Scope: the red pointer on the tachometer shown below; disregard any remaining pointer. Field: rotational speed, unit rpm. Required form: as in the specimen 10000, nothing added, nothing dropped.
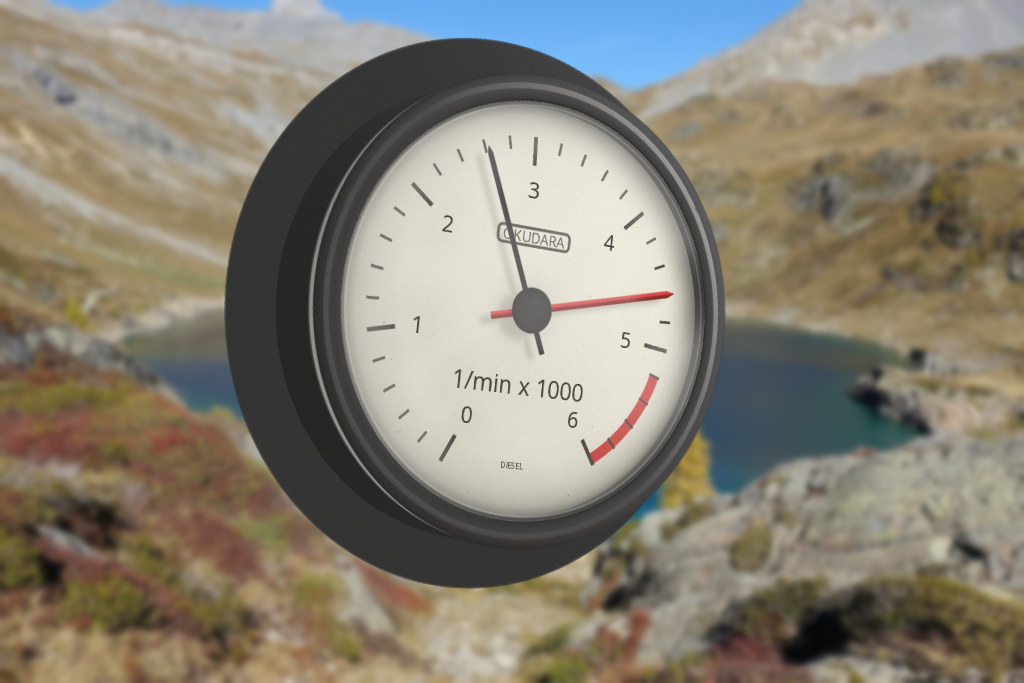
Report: 4600
